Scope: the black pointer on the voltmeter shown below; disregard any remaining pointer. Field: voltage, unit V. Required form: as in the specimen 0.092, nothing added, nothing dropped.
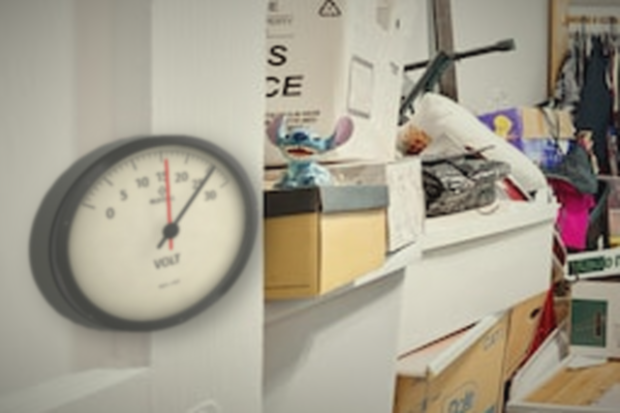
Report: 25
